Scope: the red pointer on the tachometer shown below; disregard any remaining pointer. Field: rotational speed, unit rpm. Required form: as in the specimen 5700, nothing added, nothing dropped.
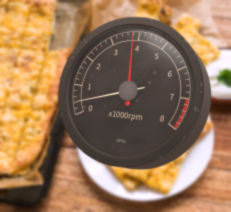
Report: 3800
